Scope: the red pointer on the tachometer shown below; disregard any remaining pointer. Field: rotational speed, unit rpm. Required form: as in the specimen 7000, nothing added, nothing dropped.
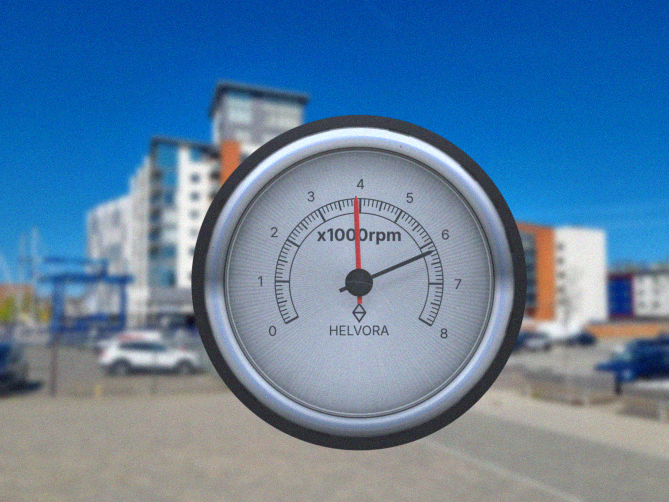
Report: 3900
